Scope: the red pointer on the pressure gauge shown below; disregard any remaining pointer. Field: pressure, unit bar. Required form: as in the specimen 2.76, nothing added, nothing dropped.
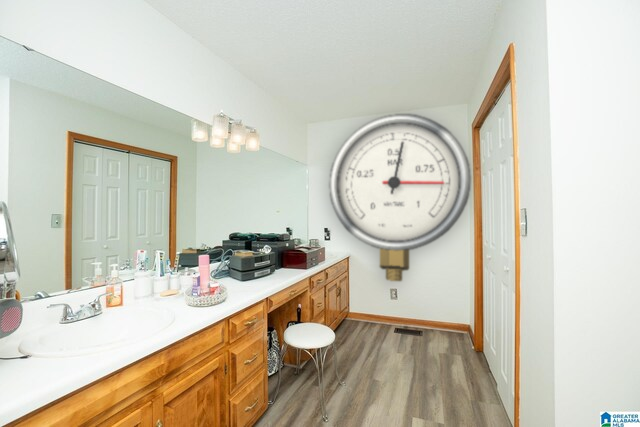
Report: 0.85
